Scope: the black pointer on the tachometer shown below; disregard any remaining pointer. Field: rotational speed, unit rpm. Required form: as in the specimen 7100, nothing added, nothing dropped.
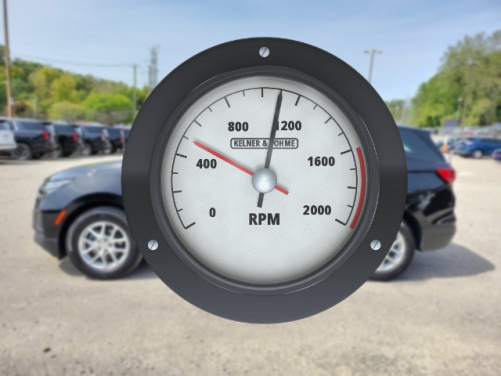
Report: 1100
